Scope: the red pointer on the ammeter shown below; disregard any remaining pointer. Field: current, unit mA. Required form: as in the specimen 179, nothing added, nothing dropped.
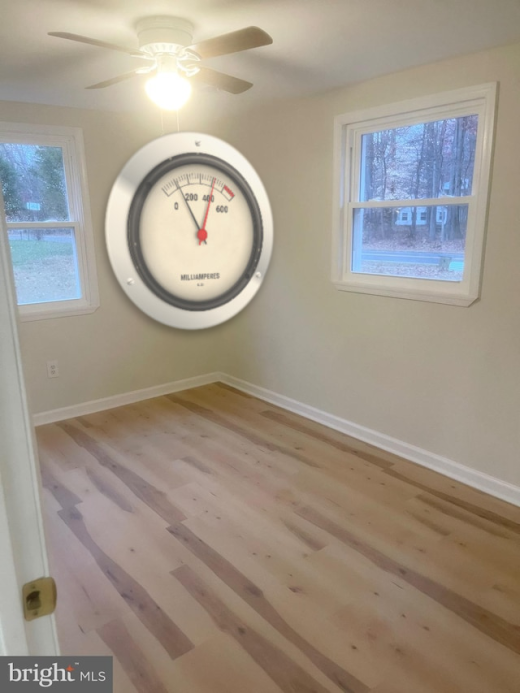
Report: 400
